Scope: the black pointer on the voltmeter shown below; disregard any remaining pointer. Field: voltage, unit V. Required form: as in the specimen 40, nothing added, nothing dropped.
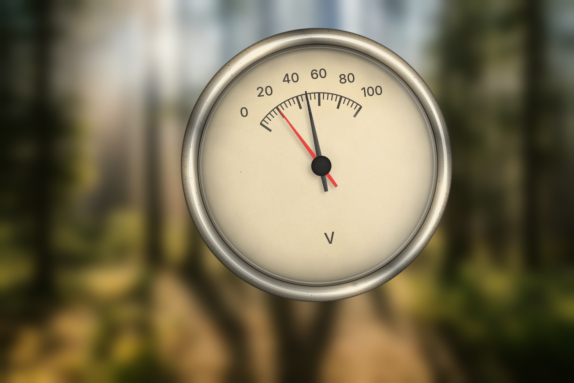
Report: 48
